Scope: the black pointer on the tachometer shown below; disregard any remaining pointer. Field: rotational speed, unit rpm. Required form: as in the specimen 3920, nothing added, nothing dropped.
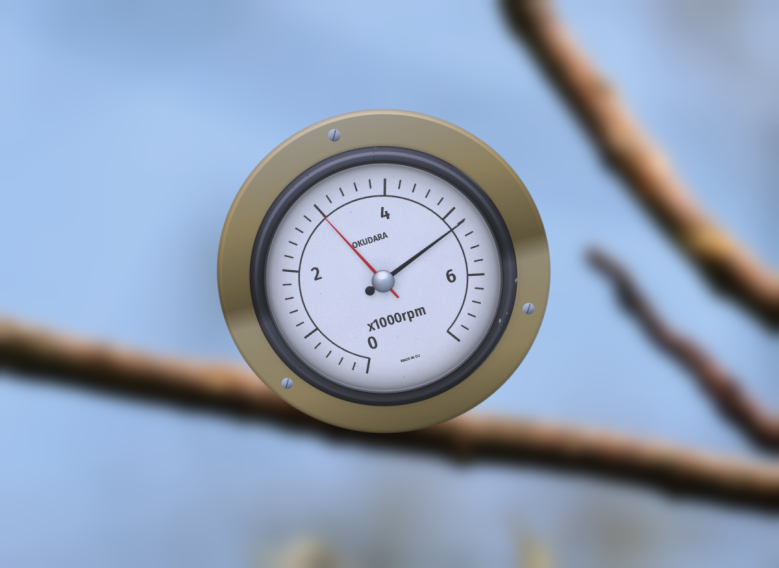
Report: 5200
